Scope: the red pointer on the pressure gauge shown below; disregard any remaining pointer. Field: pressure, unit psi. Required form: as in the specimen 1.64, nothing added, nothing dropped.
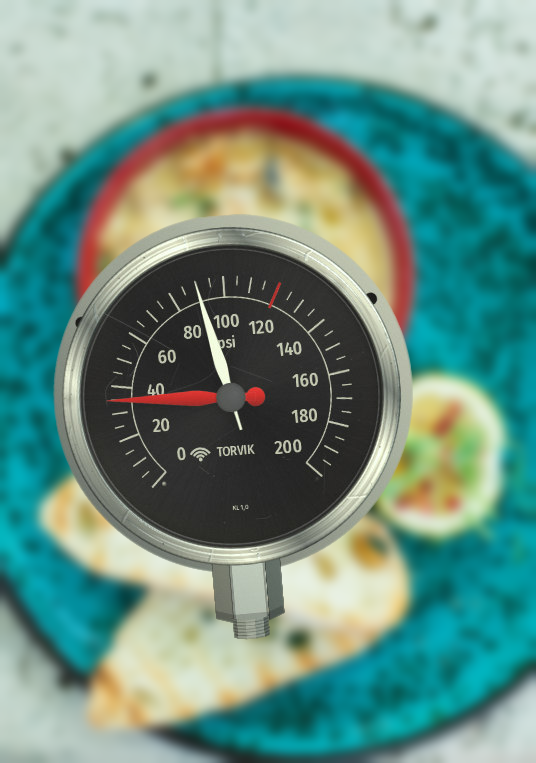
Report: 35
